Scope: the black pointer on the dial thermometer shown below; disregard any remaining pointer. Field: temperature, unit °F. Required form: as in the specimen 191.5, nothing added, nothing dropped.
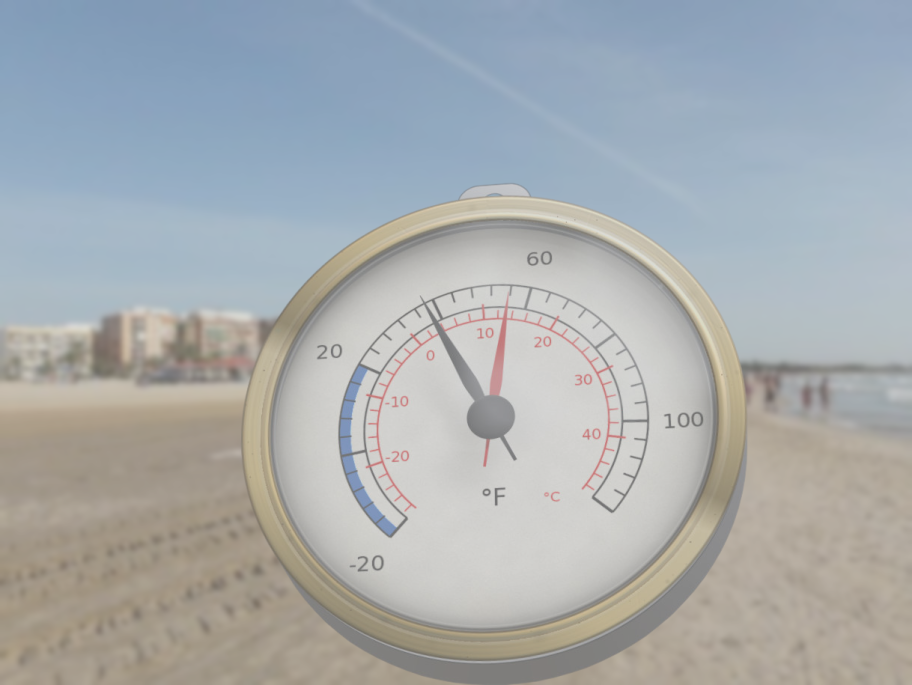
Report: 38
